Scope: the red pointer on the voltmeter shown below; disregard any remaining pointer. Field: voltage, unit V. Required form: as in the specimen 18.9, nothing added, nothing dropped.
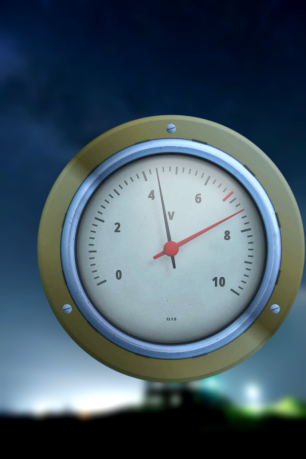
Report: 7.4
